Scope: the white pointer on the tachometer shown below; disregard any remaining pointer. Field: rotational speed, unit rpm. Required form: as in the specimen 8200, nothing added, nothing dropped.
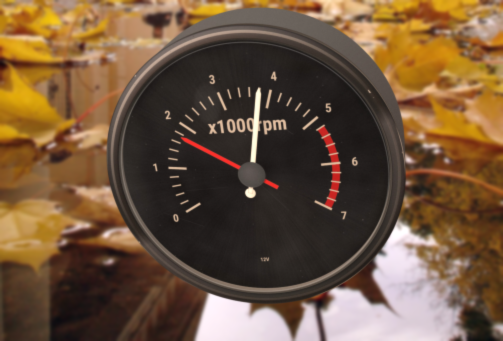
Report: 3800
